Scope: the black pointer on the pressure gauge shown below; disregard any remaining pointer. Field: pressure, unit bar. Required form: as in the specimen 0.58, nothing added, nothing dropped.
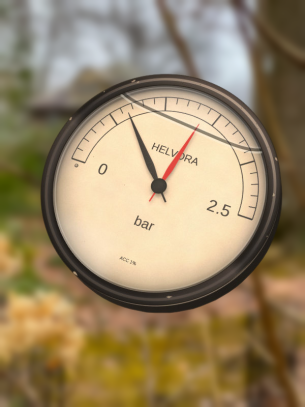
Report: 0.65
